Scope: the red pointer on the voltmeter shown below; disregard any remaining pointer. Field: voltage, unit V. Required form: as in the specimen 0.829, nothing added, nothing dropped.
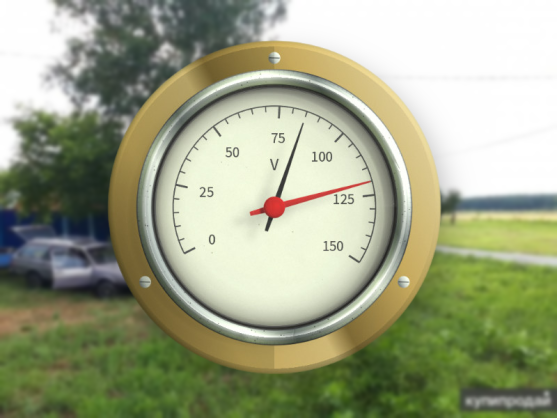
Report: 120
